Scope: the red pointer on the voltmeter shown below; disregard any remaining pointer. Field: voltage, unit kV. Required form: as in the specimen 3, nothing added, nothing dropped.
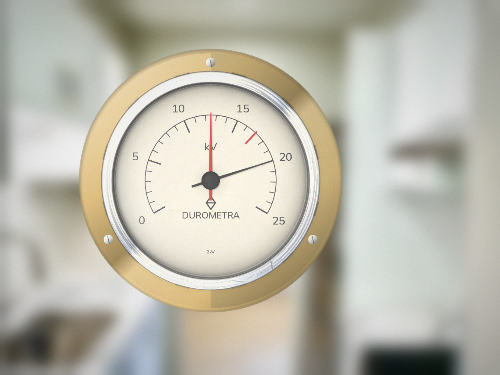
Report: 12.5
